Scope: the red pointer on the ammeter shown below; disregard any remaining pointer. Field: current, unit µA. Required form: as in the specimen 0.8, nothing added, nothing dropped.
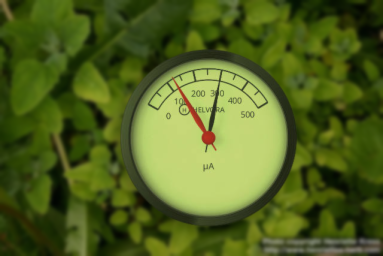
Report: 125
